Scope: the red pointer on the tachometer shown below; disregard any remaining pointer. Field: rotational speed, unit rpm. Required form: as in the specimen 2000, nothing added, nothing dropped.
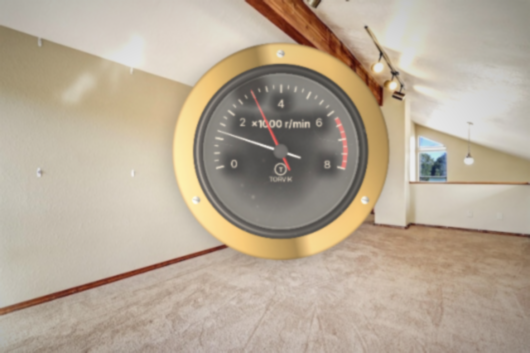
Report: 3000
